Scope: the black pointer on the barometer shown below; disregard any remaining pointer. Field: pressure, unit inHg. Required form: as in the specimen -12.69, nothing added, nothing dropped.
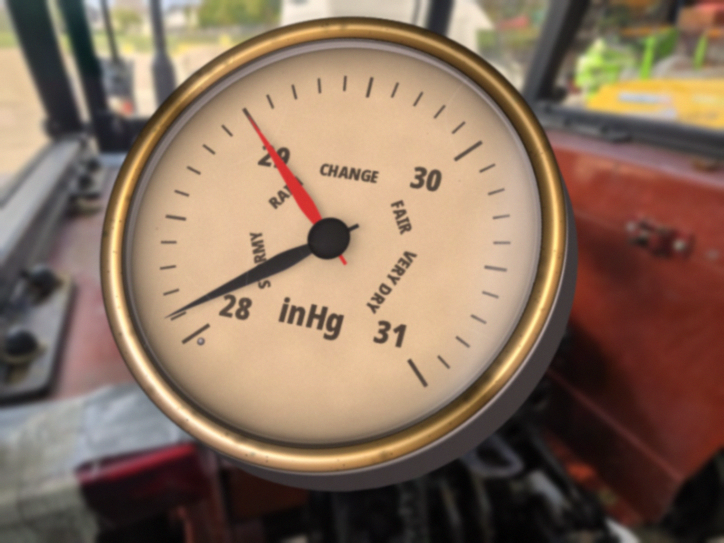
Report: 28.1
